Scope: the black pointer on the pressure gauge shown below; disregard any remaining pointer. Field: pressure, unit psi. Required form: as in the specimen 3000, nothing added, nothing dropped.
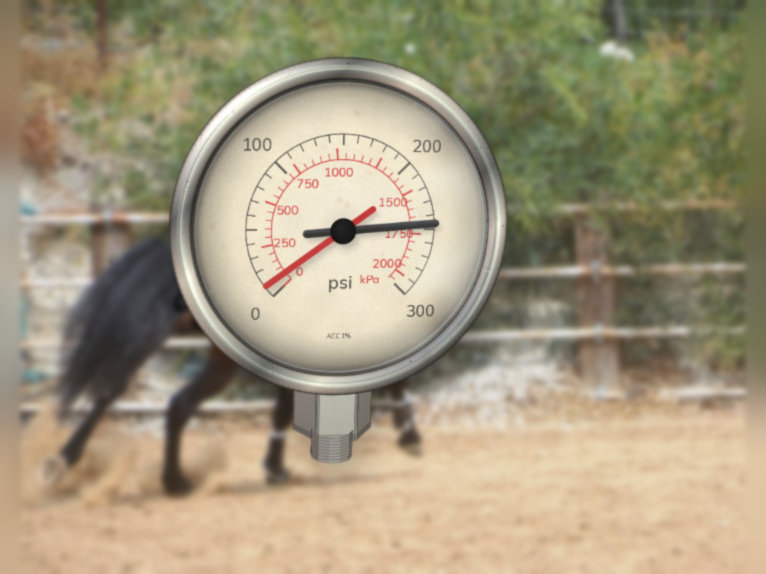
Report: 245
